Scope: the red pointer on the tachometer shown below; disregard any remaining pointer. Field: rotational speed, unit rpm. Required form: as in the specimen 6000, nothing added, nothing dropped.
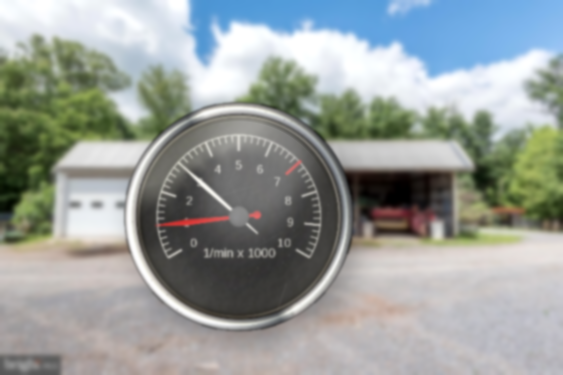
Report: 1000
